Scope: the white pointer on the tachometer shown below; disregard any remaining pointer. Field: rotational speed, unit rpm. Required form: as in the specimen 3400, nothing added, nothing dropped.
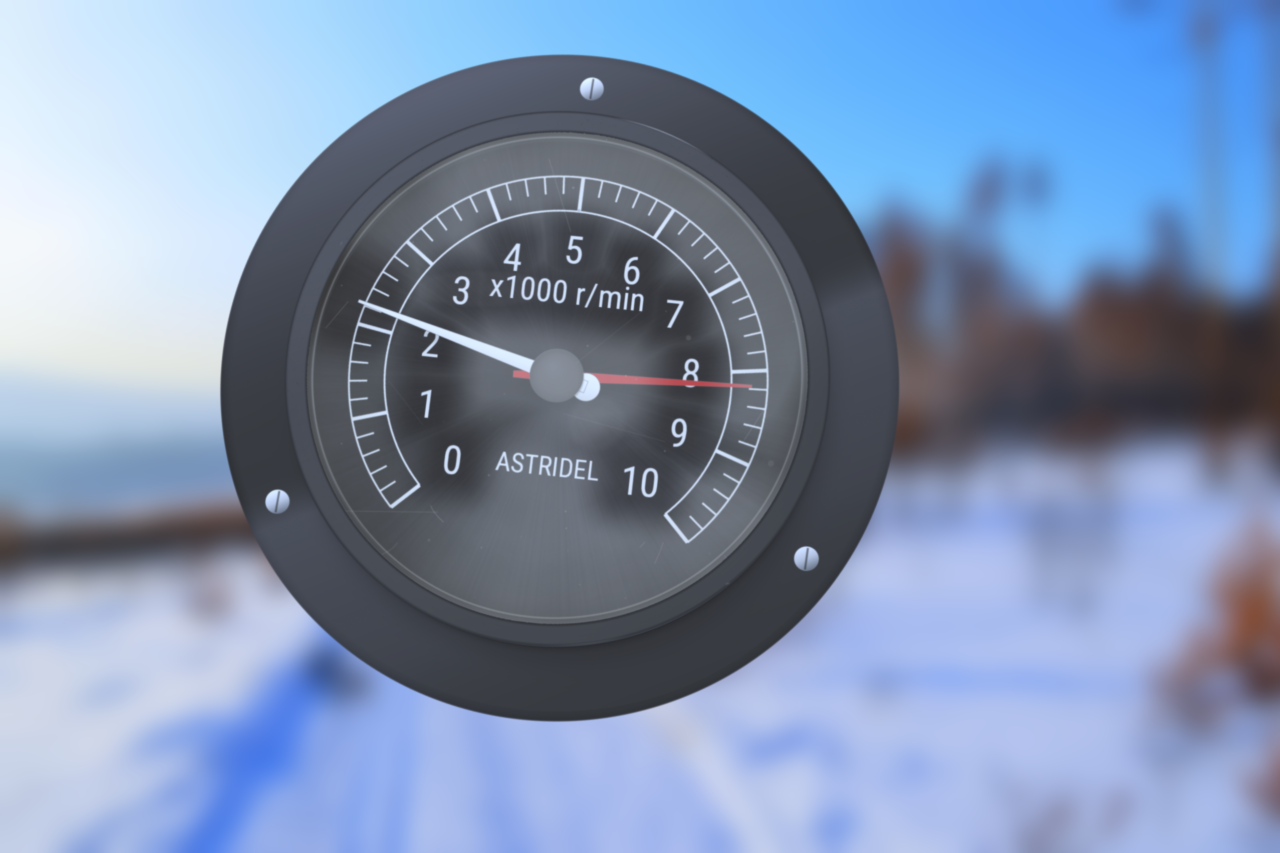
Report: 2200
